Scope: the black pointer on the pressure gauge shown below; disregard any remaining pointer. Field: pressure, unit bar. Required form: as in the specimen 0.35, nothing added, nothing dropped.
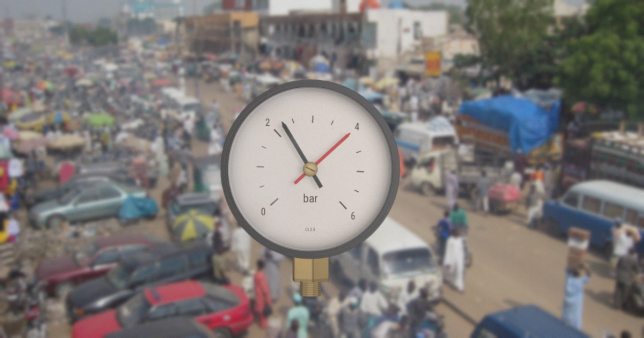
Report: 2.25
